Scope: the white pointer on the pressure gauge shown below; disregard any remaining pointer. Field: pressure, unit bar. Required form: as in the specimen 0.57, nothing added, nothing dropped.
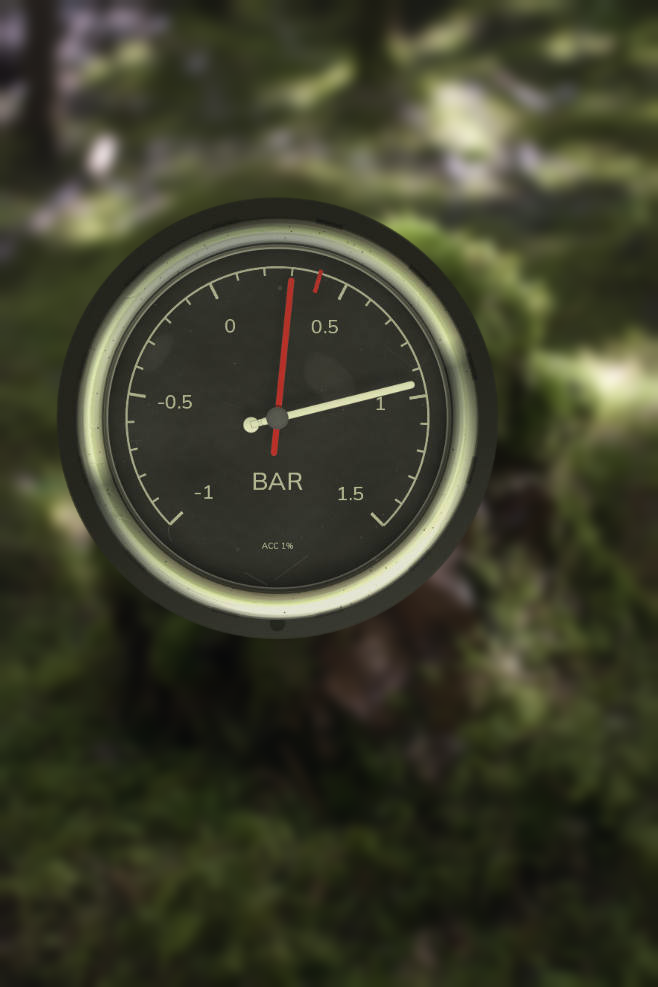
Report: 0.95
